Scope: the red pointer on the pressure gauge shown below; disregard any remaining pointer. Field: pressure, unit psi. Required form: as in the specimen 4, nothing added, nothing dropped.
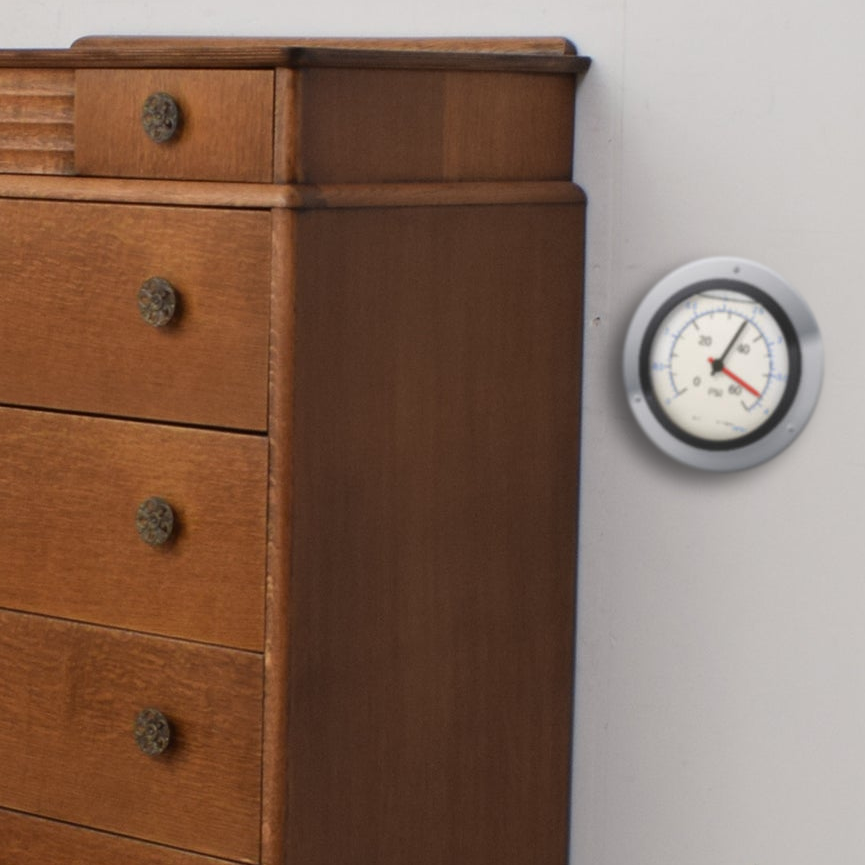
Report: 55
